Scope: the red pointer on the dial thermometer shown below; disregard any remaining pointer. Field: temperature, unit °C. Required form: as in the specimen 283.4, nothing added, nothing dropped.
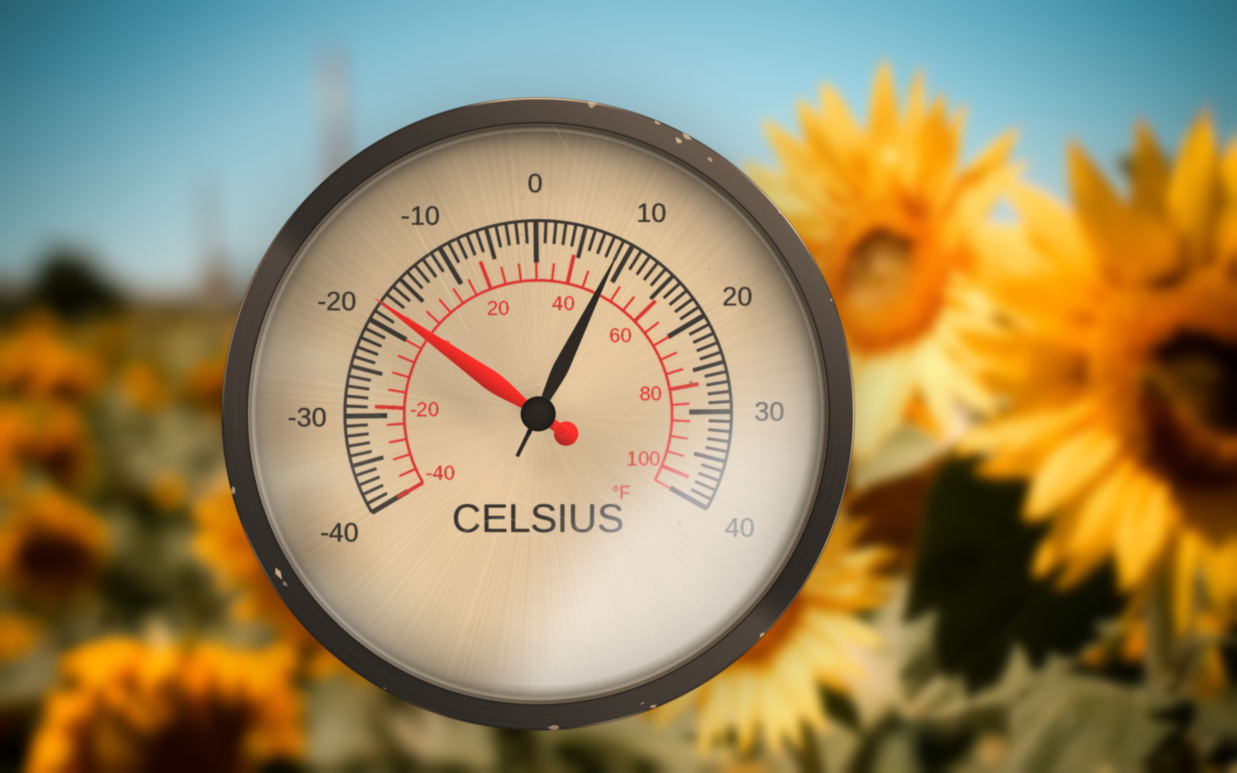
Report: -18
